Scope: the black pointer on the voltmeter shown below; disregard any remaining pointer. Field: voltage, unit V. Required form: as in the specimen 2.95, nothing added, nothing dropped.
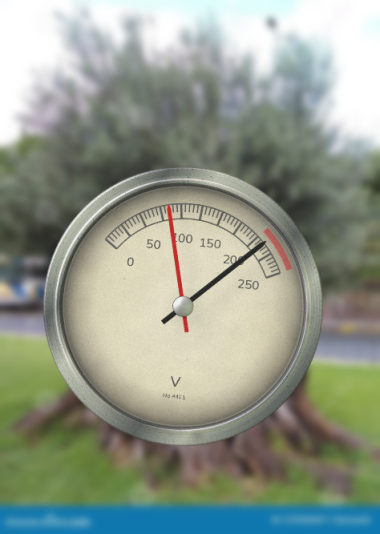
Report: 210
